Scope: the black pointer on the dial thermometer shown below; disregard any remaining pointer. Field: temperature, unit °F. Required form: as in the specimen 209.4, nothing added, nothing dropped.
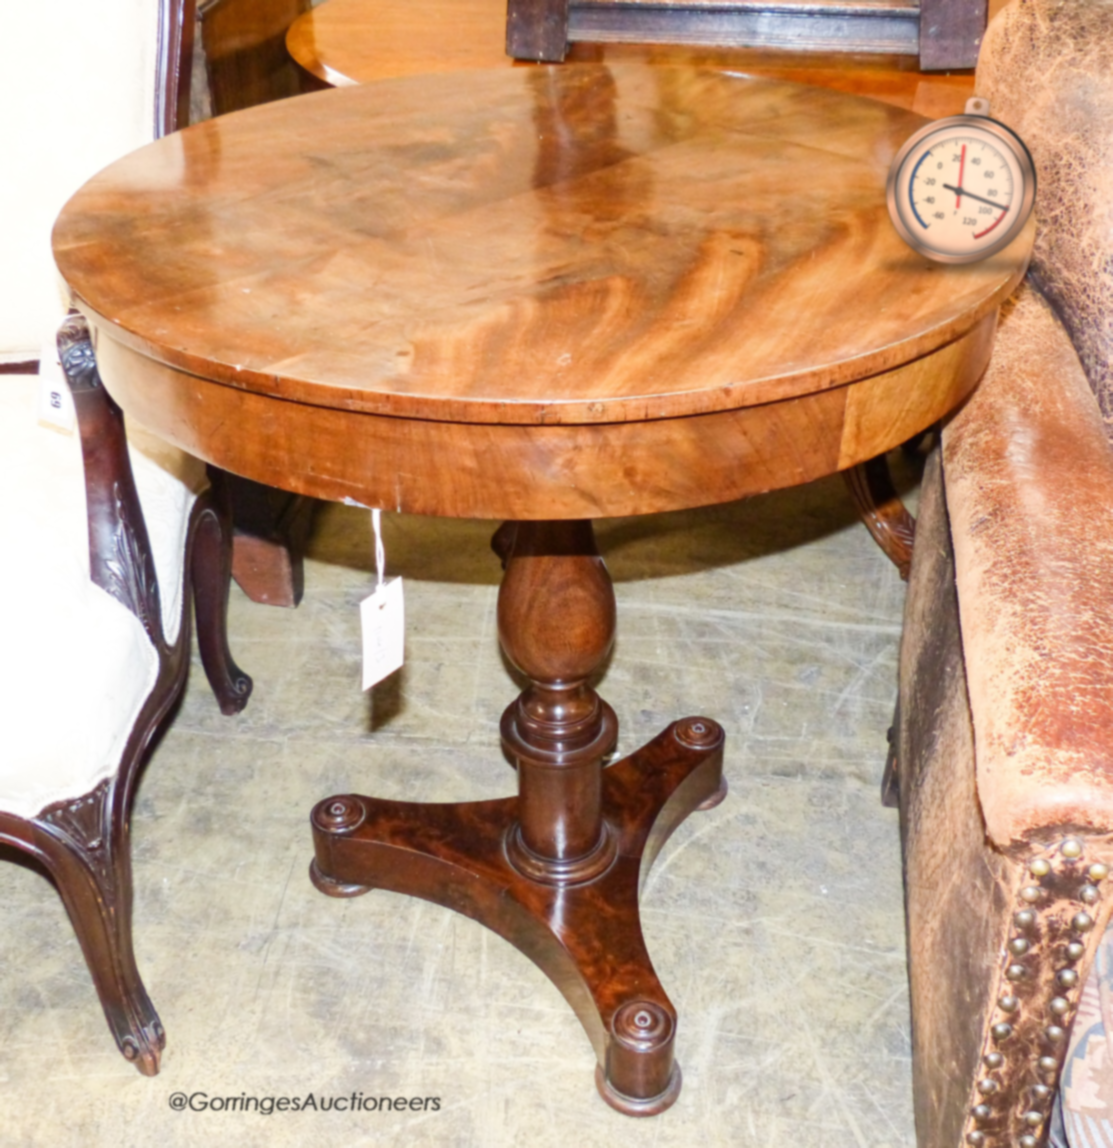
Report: 90
